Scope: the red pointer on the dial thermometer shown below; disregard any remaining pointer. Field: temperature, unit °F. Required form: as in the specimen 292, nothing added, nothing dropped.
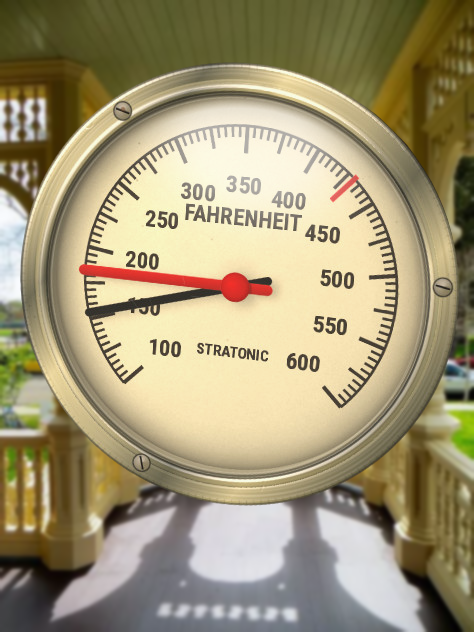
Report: 185
